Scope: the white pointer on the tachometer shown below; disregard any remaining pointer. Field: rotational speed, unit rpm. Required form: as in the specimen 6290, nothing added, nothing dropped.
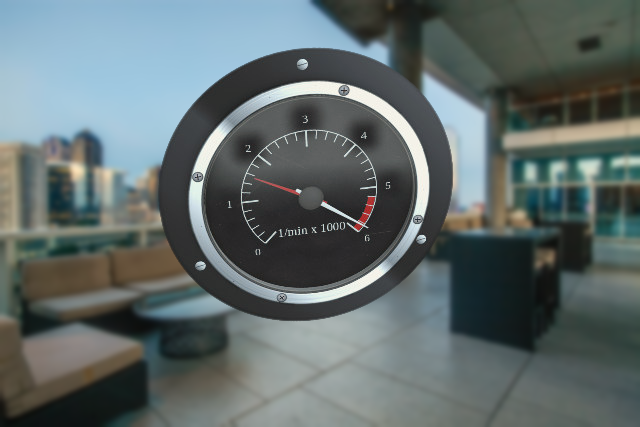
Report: 5800
